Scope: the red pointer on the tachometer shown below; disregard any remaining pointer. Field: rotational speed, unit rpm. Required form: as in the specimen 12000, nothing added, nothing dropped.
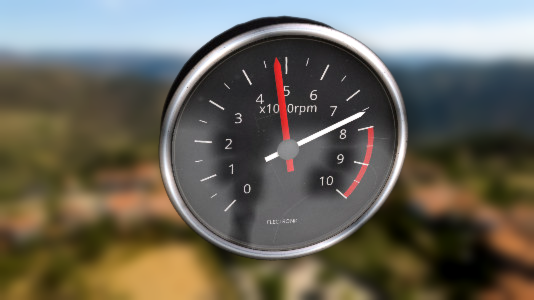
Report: 4750
